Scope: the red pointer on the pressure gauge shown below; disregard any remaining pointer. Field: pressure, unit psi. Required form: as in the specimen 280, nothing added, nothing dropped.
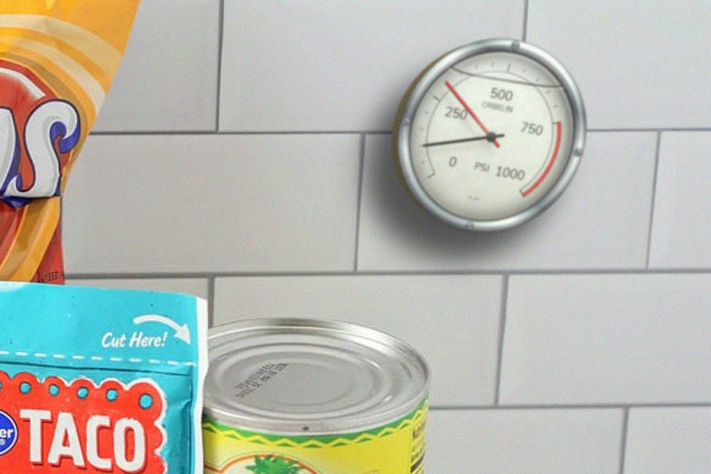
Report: 300
